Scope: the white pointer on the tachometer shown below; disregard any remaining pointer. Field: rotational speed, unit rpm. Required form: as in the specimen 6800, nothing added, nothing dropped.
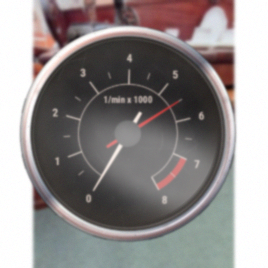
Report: 0
